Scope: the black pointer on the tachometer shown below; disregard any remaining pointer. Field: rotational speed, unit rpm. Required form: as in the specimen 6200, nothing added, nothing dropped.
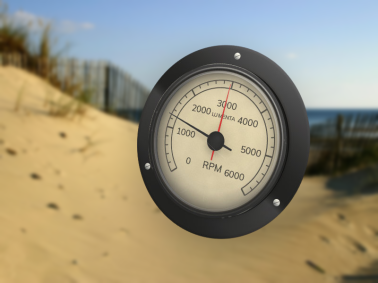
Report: 1300
